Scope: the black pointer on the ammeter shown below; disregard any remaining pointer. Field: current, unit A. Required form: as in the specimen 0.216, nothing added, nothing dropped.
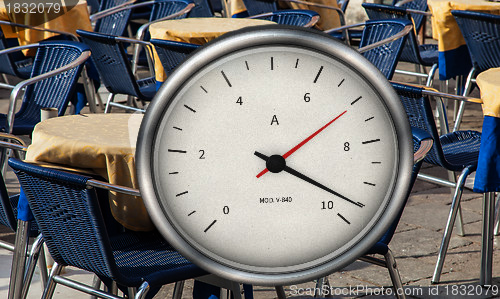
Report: 9.5
